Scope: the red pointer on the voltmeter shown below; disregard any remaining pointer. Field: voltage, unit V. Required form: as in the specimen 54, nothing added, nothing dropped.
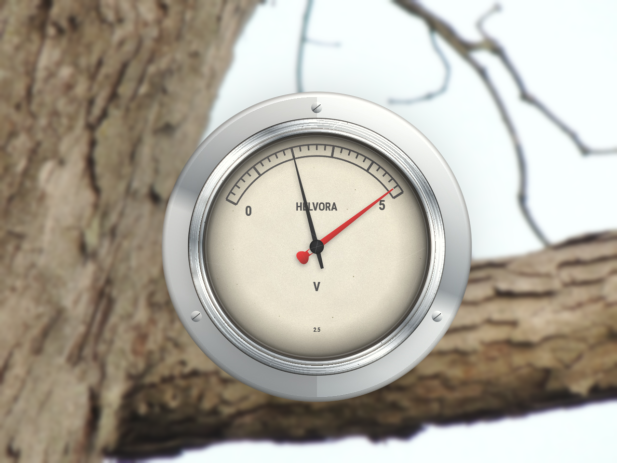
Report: 4.8
